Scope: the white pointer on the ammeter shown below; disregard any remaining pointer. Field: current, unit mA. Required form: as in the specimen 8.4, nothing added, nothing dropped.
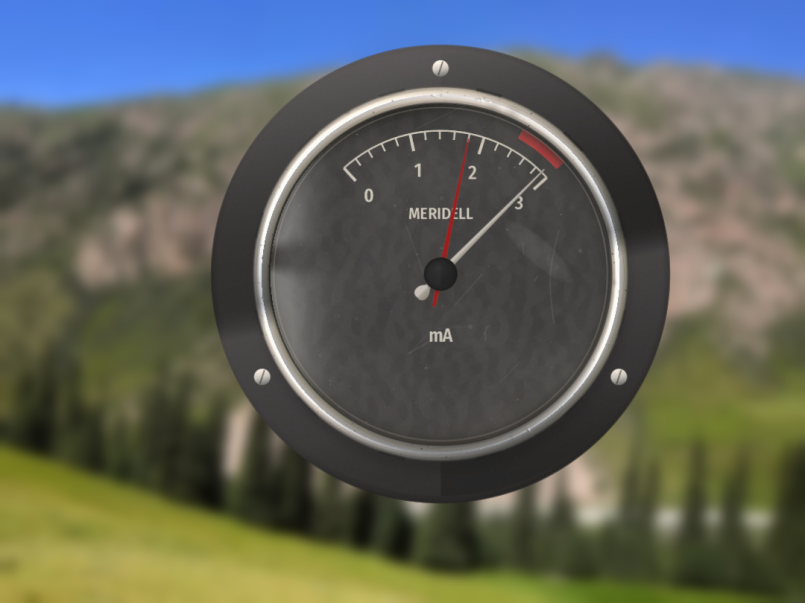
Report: 2.9
